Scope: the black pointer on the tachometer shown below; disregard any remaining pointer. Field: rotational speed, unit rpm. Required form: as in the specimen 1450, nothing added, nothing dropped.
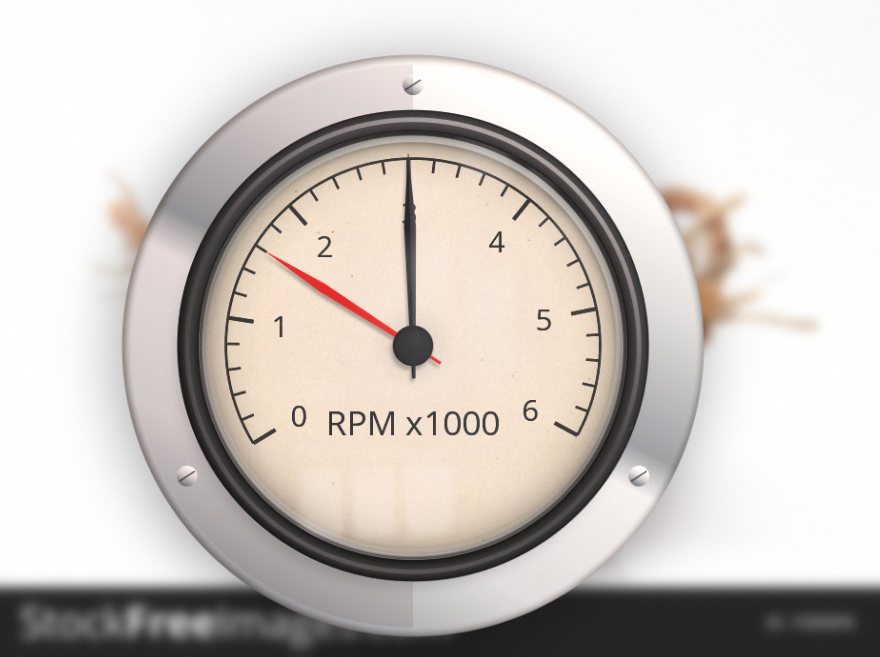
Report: 3000
